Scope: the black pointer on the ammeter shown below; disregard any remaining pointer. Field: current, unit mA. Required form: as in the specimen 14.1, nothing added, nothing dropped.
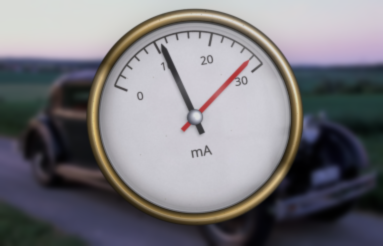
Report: 11
